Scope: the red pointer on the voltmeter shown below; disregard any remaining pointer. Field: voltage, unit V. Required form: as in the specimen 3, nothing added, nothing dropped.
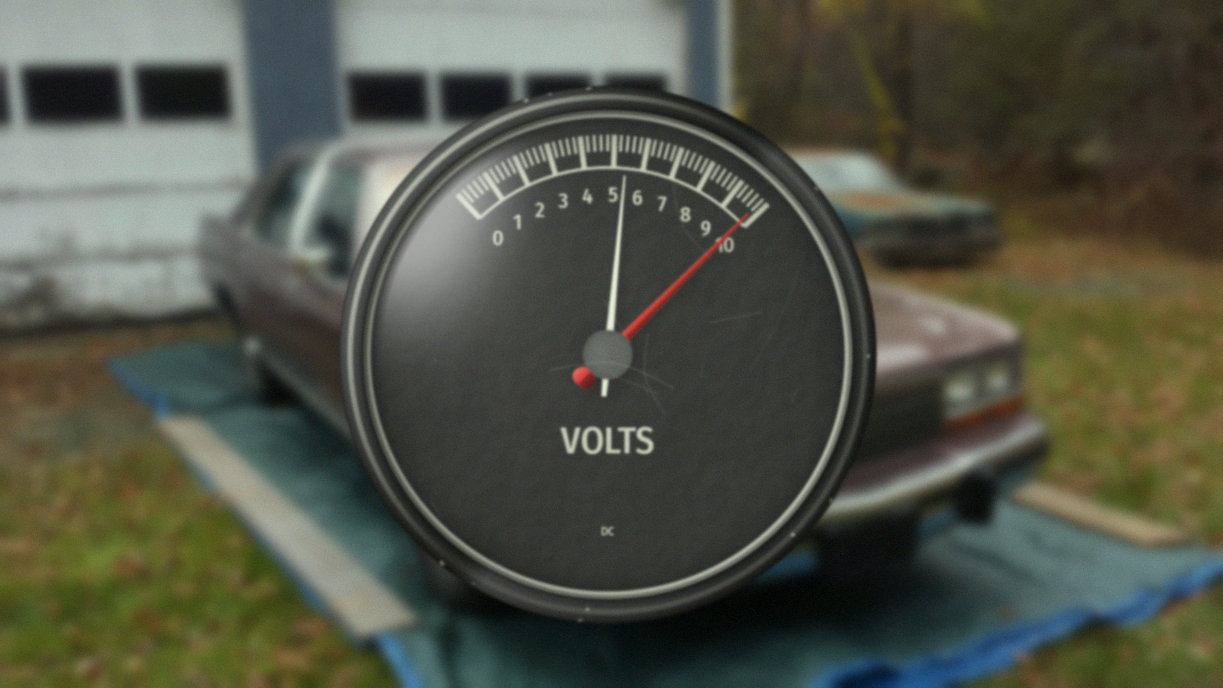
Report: 9.8
